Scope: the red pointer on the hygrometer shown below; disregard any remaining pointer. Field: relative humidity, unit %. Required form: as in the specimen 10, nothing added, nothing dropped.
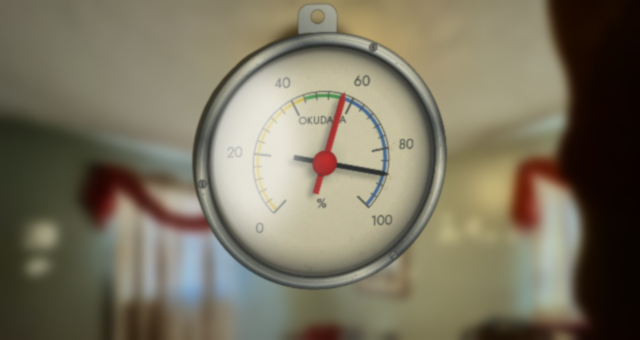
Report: 56
